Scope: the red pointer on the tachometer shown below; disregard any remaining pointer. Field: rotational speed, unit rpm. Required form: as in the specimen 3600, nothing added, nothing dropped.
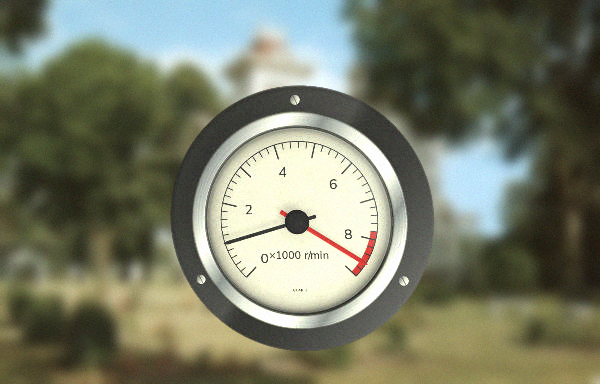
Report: 8600
